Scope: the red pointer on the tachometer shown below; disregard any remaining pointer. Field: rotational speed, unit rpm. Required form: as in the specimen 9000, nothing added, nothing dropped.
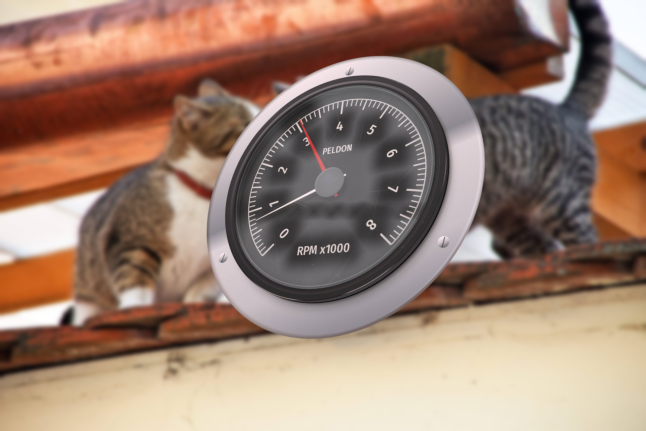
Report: 3100
